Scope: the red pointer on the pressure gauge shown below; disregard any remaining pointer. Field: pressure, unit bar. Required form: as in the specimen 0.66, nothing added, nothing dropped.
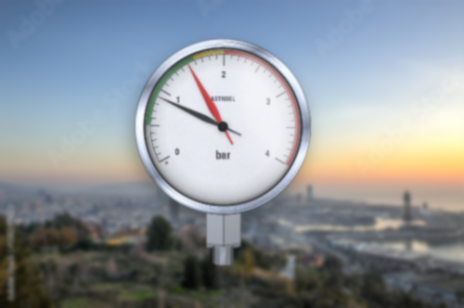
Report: 1.5
